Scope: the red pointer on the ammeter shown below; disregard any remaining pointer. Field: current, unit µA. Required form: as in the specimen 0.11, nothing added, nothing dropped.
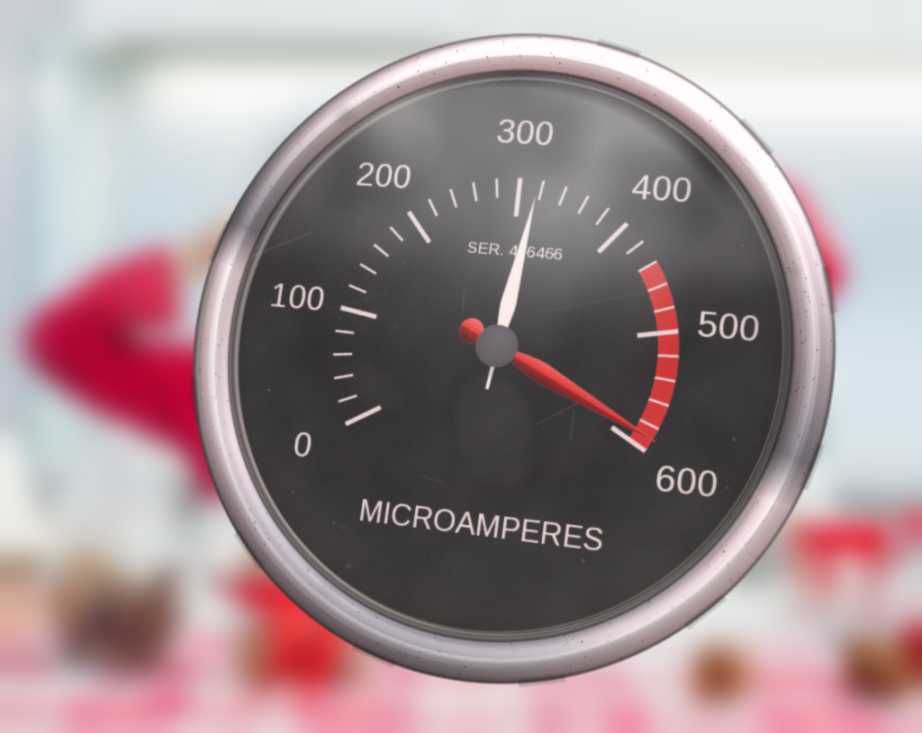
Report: 590
